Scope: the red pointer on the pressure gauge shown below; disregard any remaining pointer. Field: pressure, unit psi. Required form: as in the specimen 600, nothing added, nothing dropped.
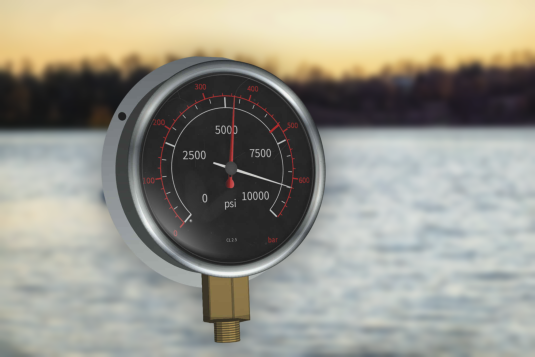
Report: 5250
